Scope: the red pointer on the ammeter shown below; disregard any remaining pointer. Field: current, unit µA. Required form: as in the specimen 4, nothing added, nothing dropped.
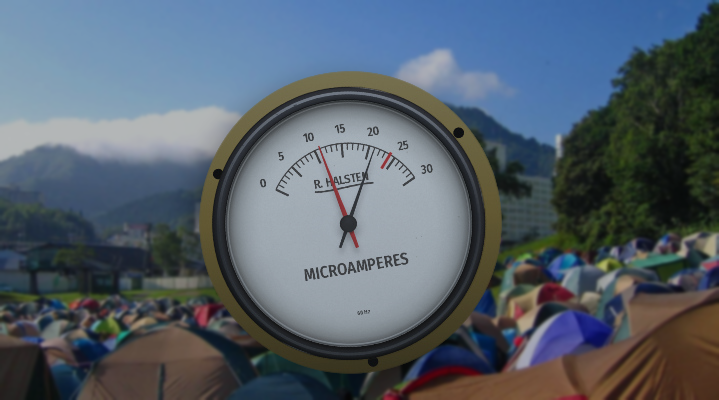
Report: 11
